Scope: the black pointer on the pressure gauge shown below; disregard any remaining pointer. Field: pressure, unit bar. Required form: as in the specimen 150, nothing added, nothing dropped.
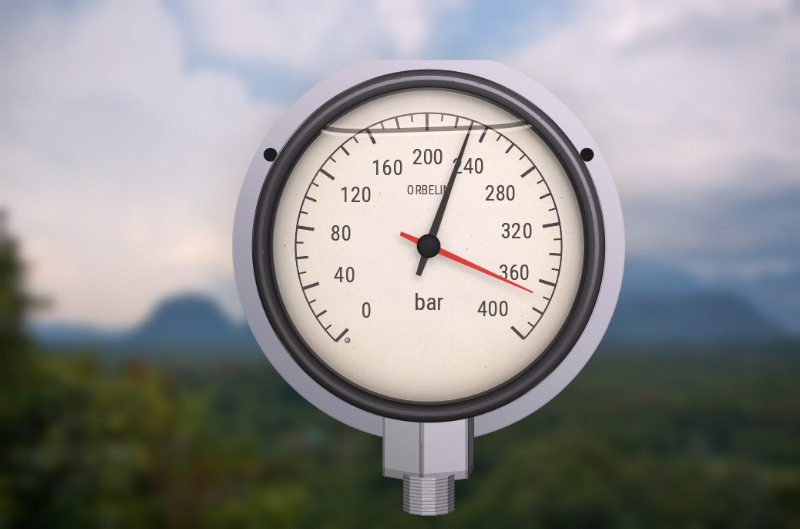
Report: 230
